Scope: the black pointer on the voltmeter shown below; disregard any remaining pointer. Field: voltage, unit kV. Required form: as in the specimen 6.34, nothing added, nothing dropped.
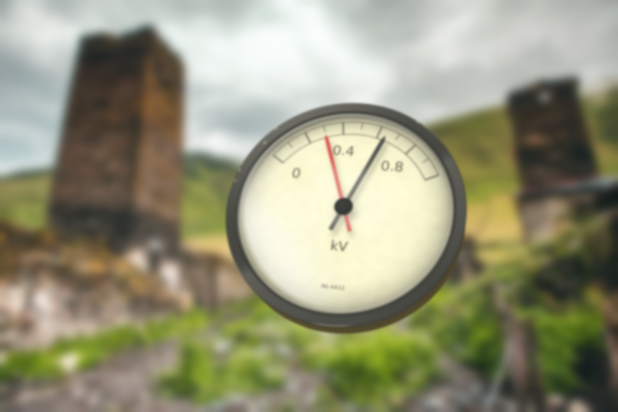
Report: 0.65
